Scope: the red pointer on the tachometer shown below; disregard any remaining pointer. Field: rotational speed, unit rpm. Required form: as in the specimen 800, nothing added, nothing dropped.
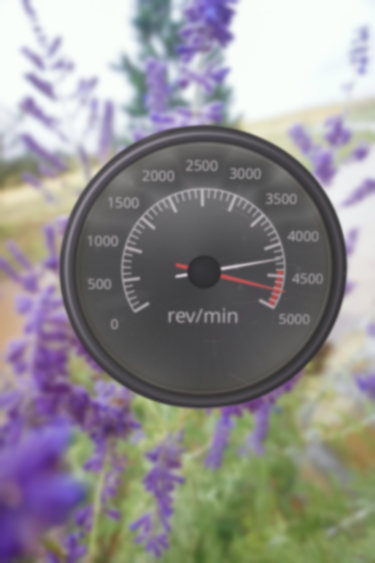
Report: 4700
